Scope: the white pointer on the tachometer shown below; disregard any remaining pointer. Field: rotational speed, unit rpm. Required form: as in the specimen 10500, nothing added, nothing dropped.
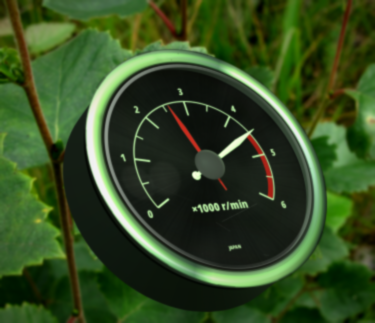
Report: 4500
